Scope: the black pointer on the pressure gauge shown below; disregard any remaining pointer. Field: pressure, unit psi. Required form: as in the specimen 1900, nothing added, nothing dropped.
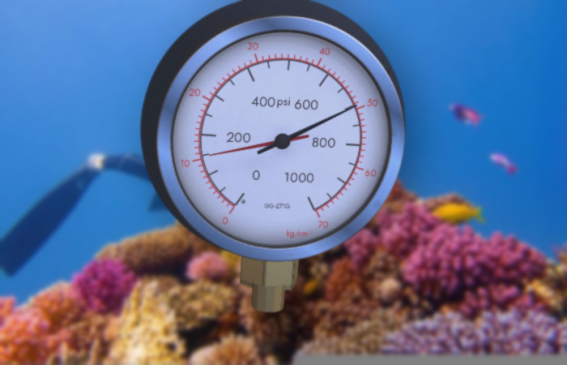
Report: 700
